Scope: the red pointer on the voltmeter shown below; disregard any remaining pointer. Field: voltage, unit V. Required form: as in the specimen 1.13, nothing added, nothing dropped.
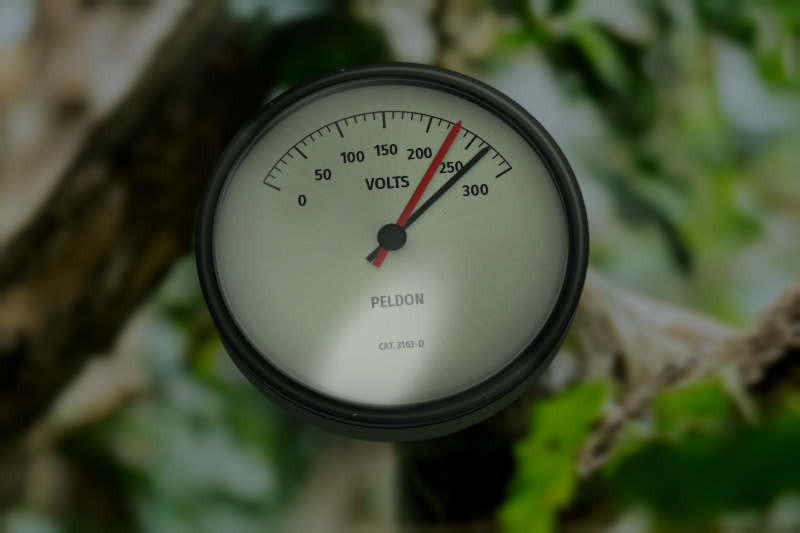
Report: 230
